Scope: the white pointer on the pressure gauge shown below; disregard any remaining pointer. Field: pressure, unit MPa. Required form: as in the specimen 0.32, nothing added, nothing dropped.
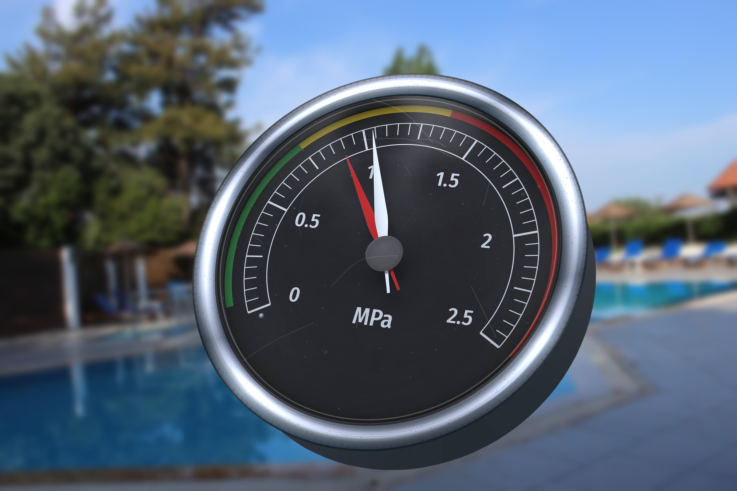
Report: 1.05
